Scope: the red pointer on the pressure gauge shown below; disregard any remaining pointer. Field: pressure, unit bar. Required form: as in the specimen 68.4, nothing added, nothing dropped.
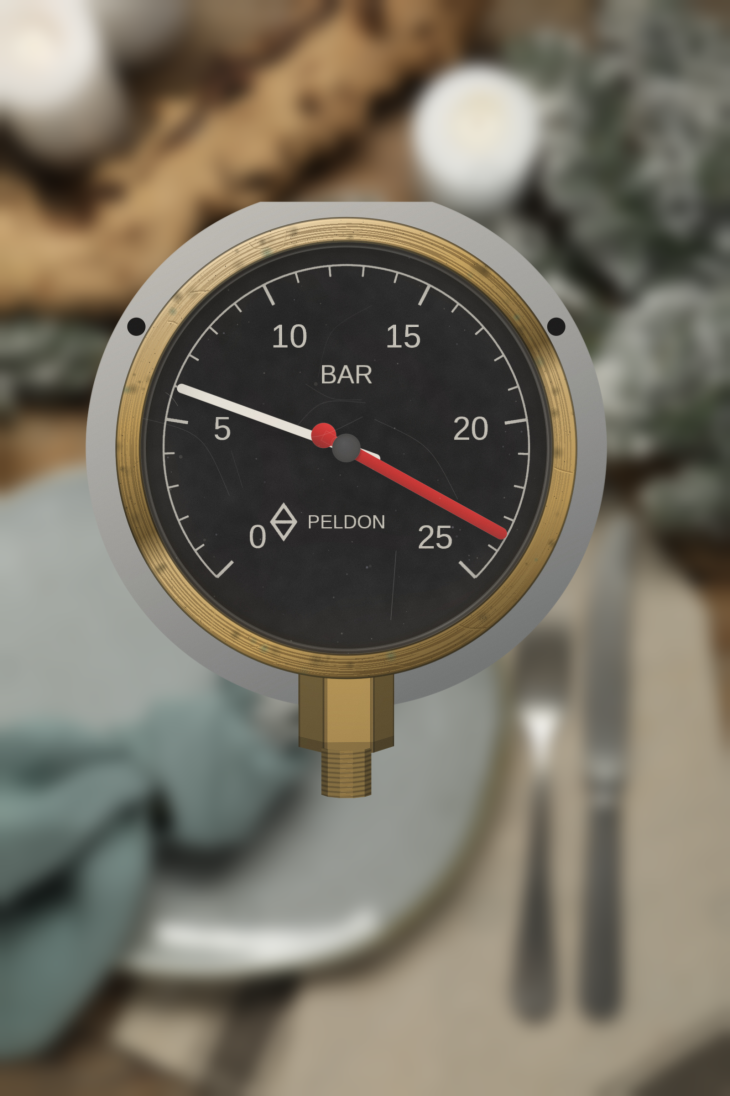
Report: 23.5
